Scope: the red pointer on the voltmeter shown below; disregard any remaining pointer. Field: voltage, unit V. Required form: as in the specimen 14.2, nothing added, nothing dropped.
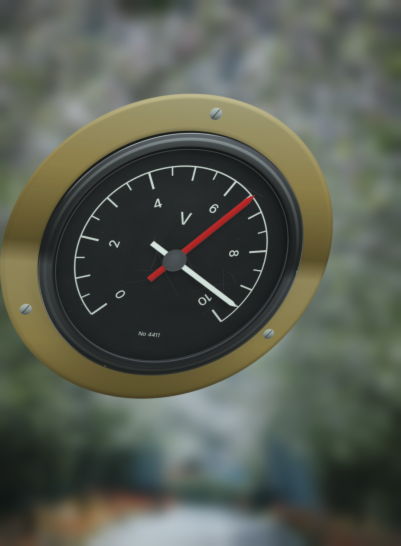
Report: 6.5
